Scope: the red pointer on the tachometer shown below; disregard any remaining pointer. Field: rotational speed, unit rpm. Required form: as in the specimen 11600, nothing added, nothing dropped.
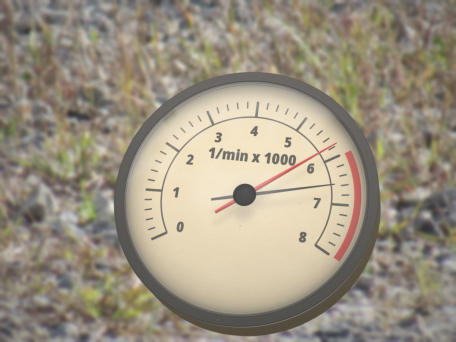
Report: 5800
